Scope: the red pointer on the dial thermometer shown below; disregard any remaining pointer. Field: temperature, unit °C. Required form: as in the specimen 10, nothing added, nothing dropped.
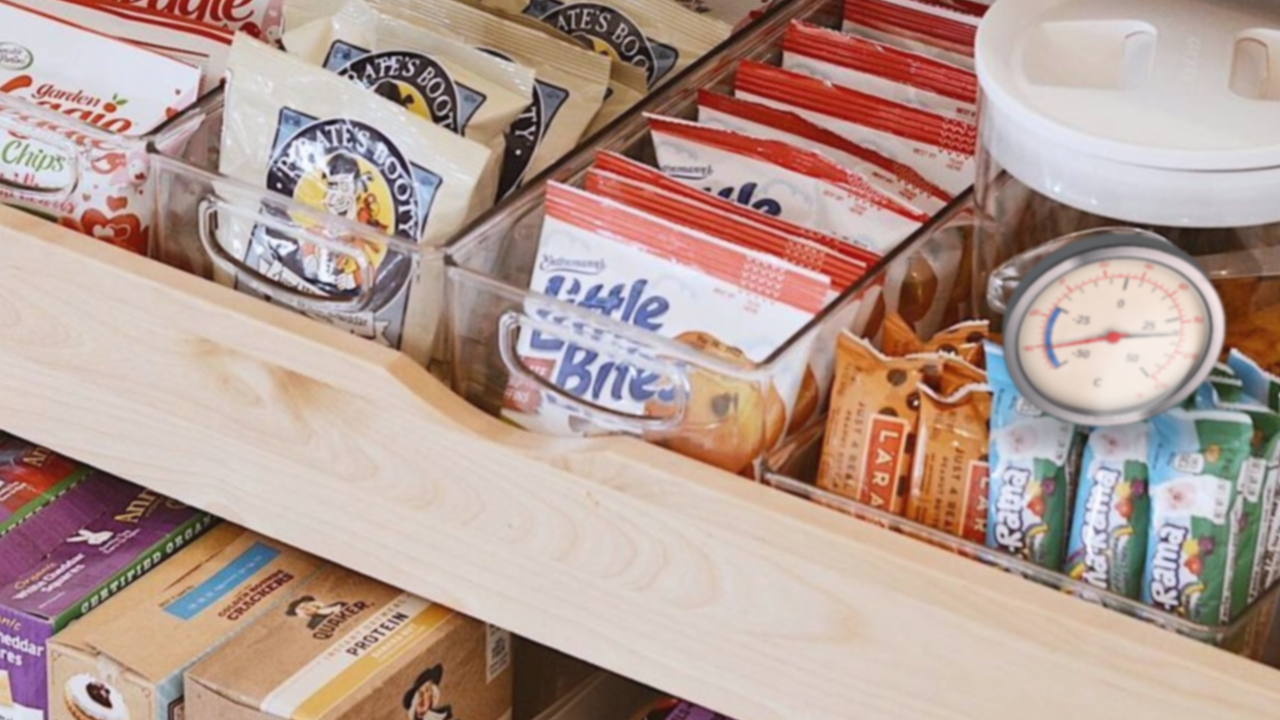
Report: -40
